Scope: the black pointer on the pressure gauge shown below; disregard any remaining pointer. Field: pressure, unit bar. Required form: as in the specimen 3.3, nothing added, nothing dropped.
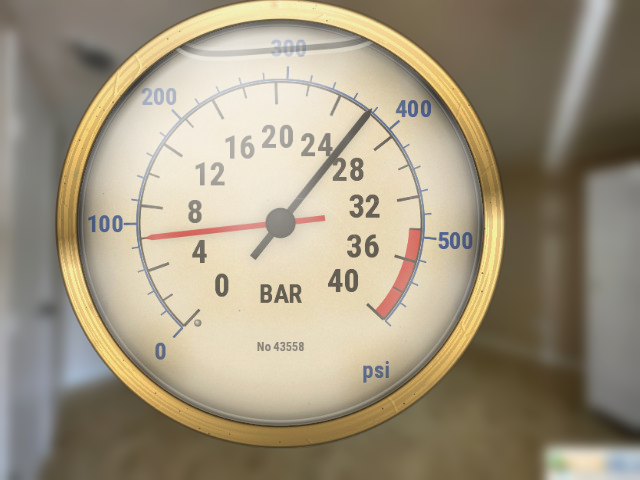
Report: 26
